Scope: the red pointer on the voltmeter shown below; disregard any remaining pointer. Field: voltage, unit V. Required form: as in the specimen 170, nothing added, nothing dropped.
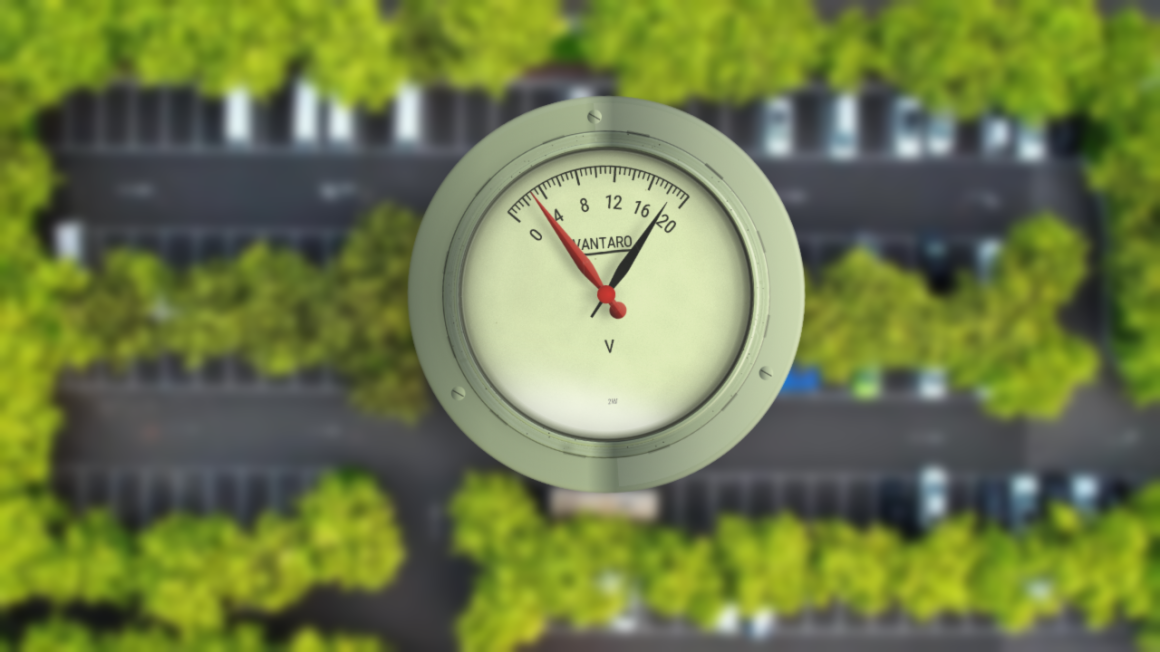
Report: 3
